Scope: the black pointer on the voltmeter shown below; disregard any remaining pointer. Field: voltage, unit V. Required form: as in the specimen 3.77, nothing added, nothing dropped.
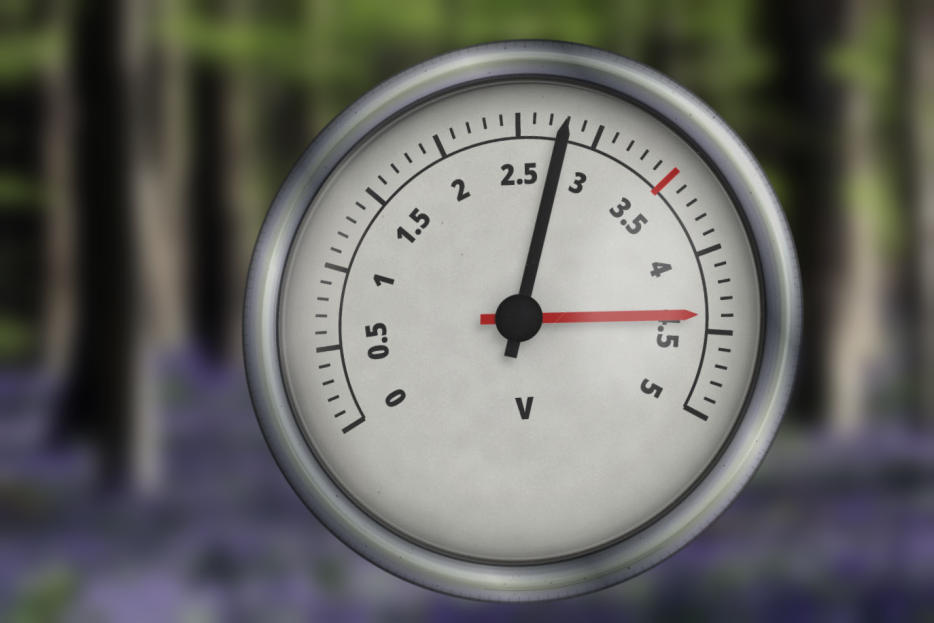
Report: 2.8
